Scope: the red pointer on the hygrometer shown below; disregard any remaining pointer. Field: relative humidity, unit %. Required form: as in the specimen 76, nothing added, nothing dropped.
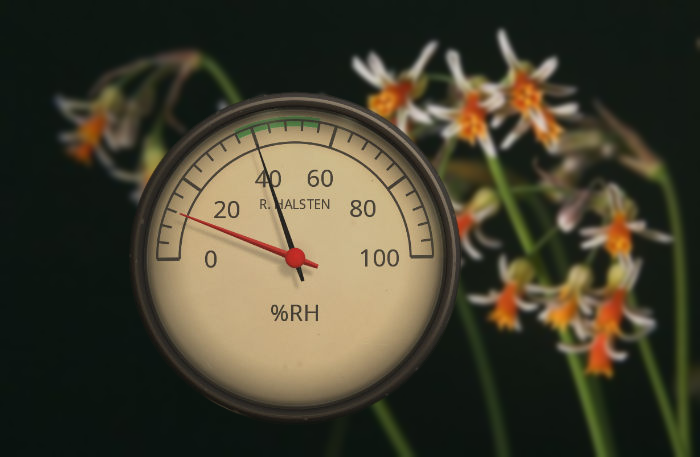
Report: 12
